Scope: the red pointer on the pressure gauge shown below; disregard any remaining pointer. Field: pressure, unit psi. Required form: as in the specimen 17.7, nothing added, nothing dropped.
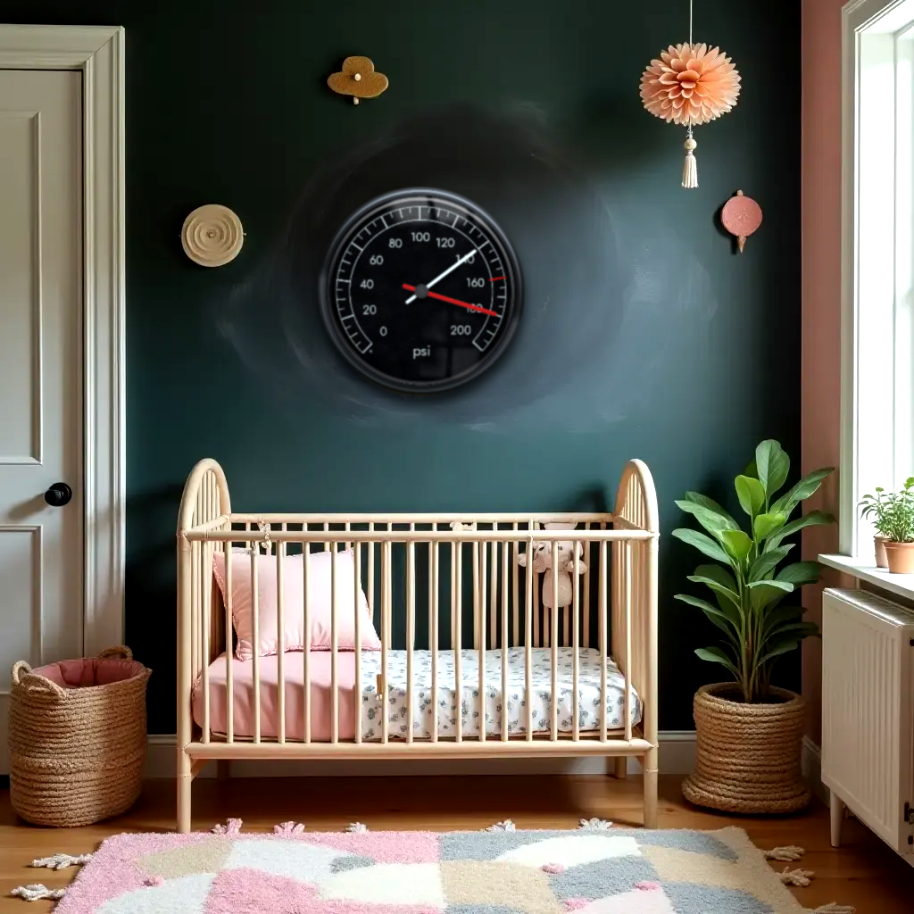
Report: 180
